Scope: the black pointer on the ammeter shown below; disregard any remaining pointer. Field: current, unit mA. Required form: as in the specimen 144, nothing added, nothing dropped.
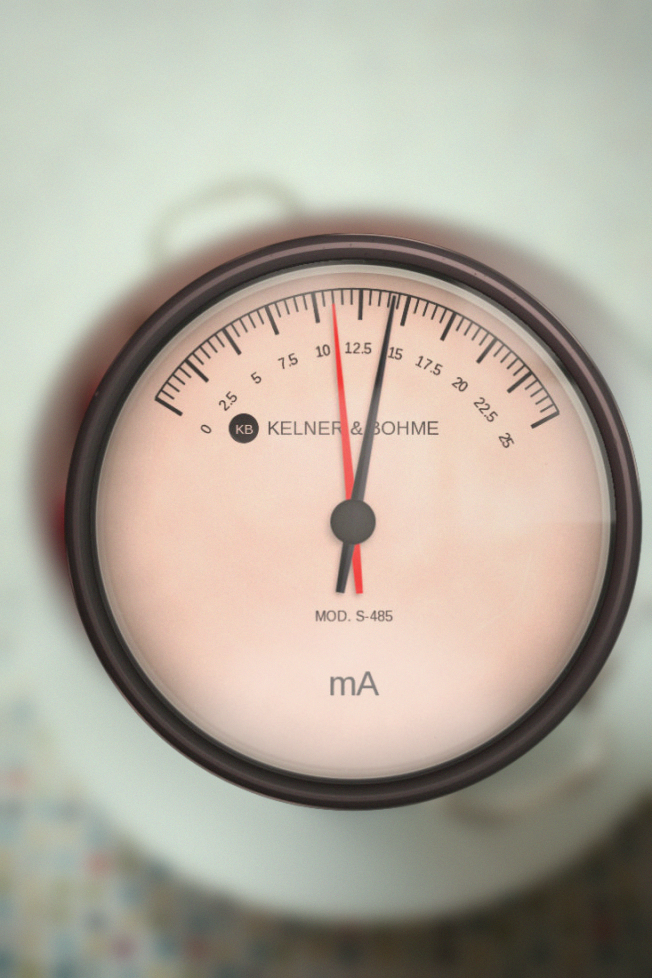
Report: 14.25
